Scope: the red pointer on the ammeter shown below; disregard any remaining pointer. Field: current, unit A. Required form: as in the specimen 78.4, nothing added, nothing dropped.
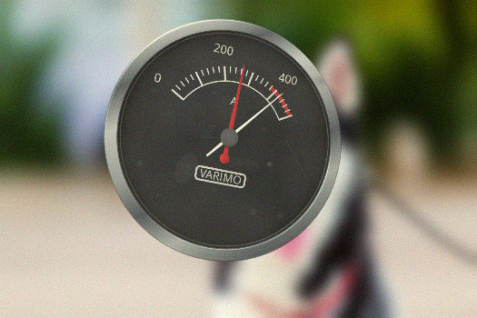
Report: 260
